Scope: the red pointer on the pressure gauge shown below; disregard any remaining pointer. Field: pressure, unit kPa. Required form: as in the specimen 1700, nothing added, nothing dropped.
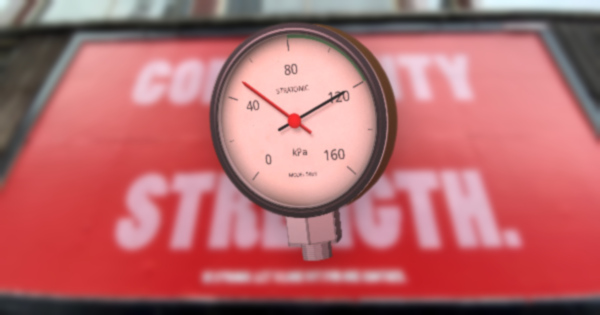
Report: 50
